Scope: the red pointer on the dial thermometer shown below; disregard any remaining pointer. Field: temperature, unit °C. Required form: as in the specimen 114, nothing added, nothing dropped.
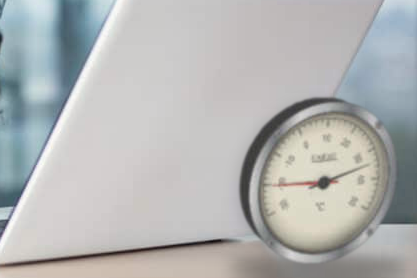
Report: -20
